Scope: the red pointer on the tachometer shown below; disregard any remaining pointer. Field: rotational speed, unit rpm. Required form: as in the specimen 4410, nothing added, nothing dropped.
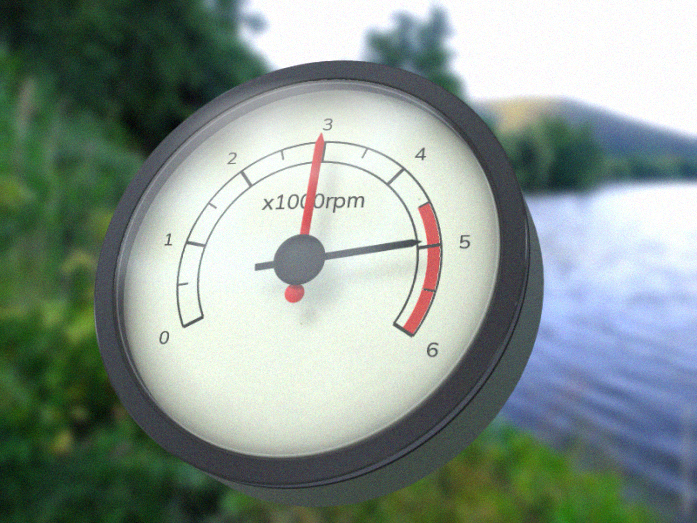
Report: 3000
